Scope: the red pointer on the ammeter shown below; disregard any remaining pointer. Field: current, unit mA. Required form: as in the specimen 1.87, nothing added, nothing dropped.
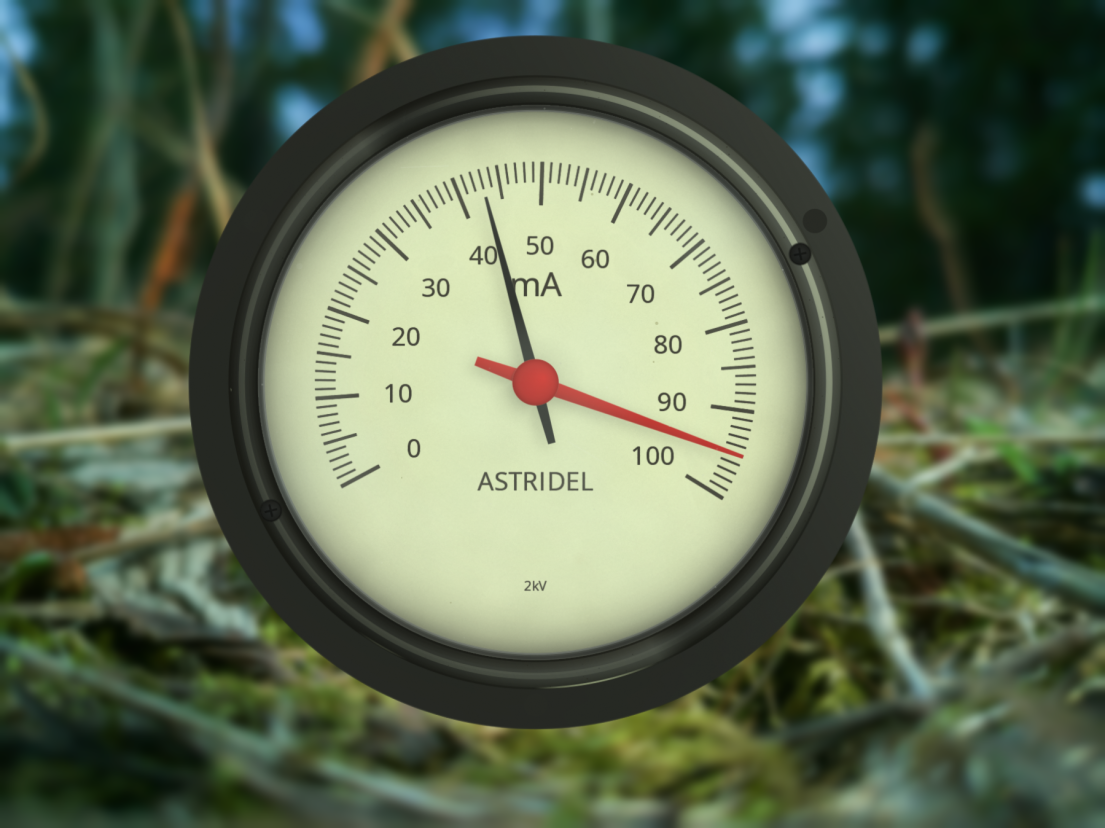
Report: 95
